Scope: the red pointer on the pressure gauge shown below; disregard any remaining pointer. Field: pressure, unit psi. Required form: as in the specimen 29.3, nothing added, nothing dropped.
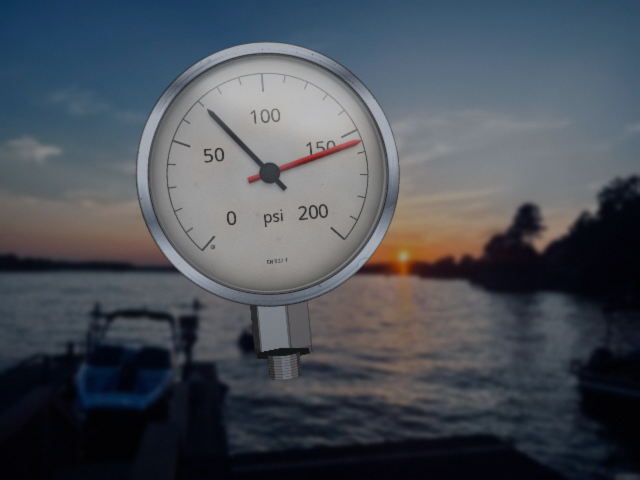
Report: 155
